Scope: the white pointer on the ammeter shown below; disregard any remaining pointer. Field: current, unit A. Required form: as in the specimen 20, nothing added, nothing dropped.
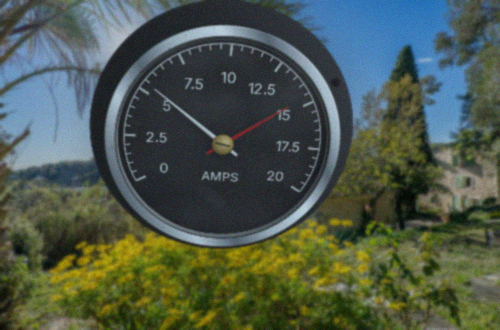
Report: 5.5
